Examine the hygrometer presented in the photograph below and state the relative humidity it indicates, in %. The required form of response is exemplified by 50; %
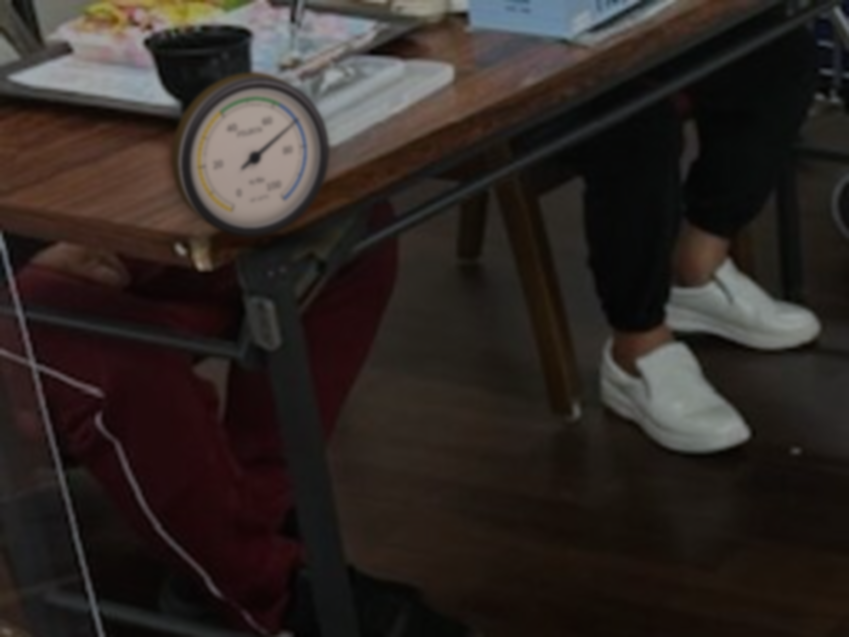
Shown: 70; %
